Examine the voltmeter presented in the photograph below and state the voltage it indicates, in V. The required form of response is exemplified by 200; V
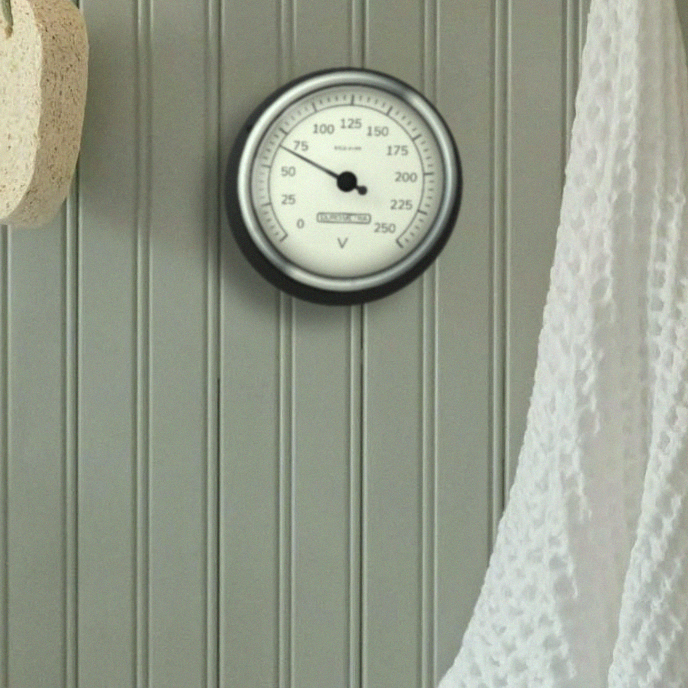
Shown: 65; V
